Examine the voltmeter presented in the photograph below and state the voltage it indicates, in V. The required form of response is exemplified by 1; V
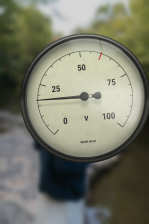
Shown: 17.5; V
